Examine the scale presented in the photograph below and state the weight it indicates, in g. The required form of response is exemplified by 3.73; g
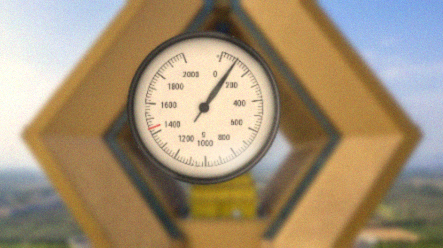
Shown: 100; g
